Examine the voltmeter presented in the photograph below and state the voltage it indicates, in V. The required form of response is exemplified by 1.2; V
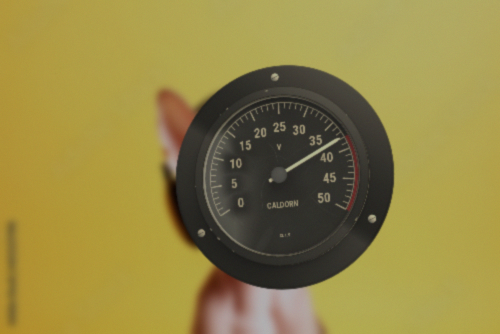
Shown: 38; V
